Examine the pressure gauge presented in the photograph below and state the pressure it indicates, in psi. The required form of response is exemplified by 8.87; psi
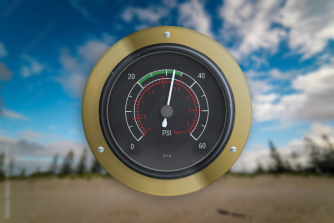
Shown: 32.5; psi
